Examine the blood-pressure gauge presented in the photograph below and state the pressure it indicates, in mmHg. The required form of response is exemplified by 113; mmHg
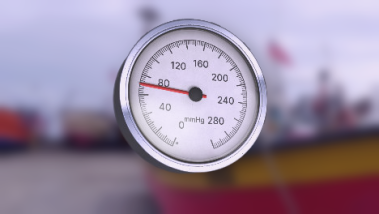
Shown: 70; mmHg
